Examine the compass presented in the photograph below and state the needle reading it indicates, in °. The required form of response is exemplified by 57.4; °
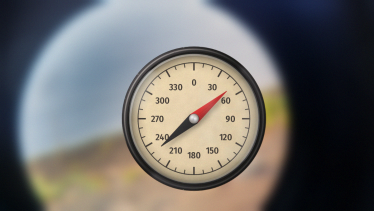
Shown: 50; °
